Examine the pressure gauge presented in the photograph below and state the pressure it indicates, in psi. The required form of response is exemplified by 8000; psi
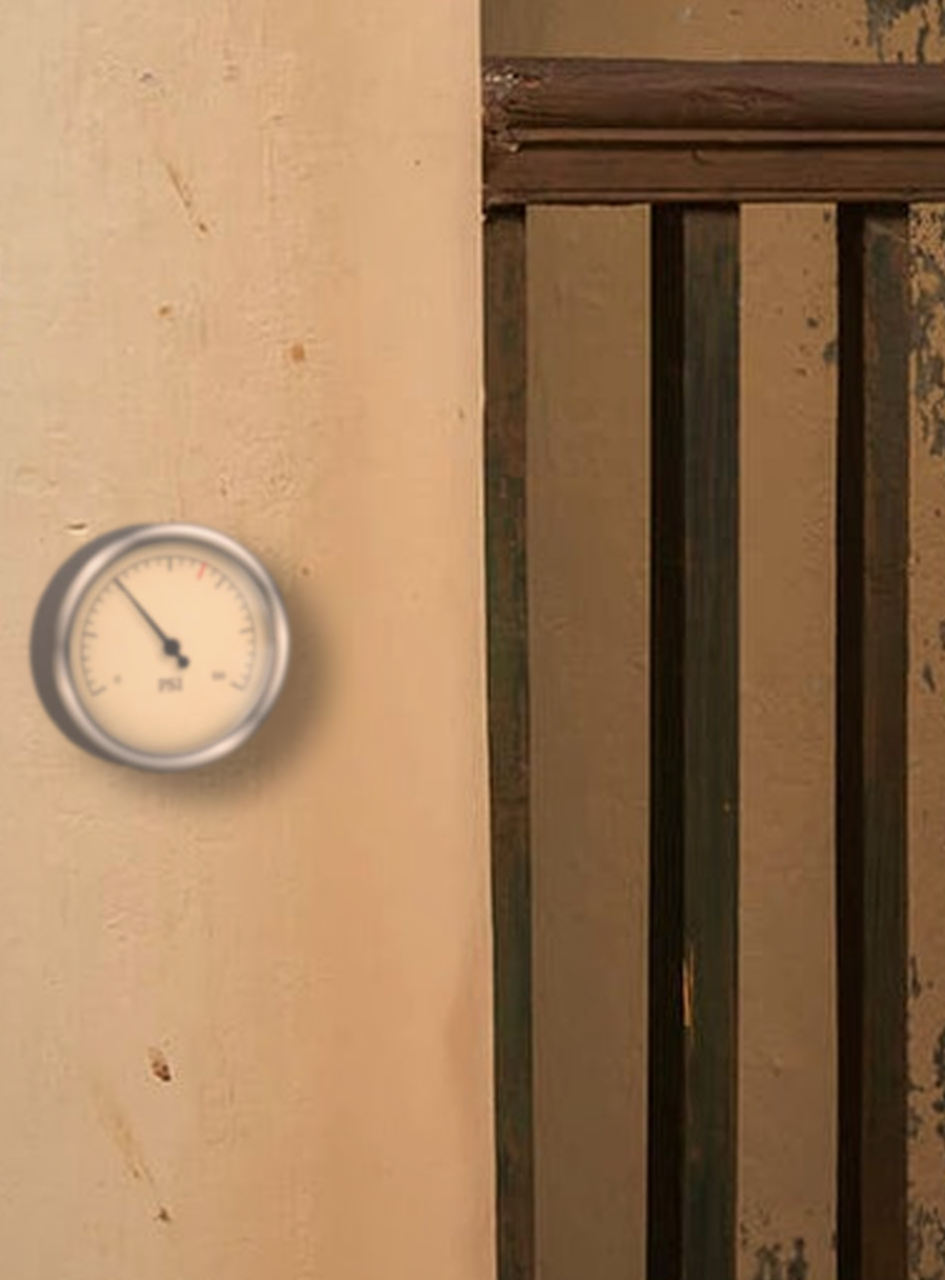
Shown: 20; psi
